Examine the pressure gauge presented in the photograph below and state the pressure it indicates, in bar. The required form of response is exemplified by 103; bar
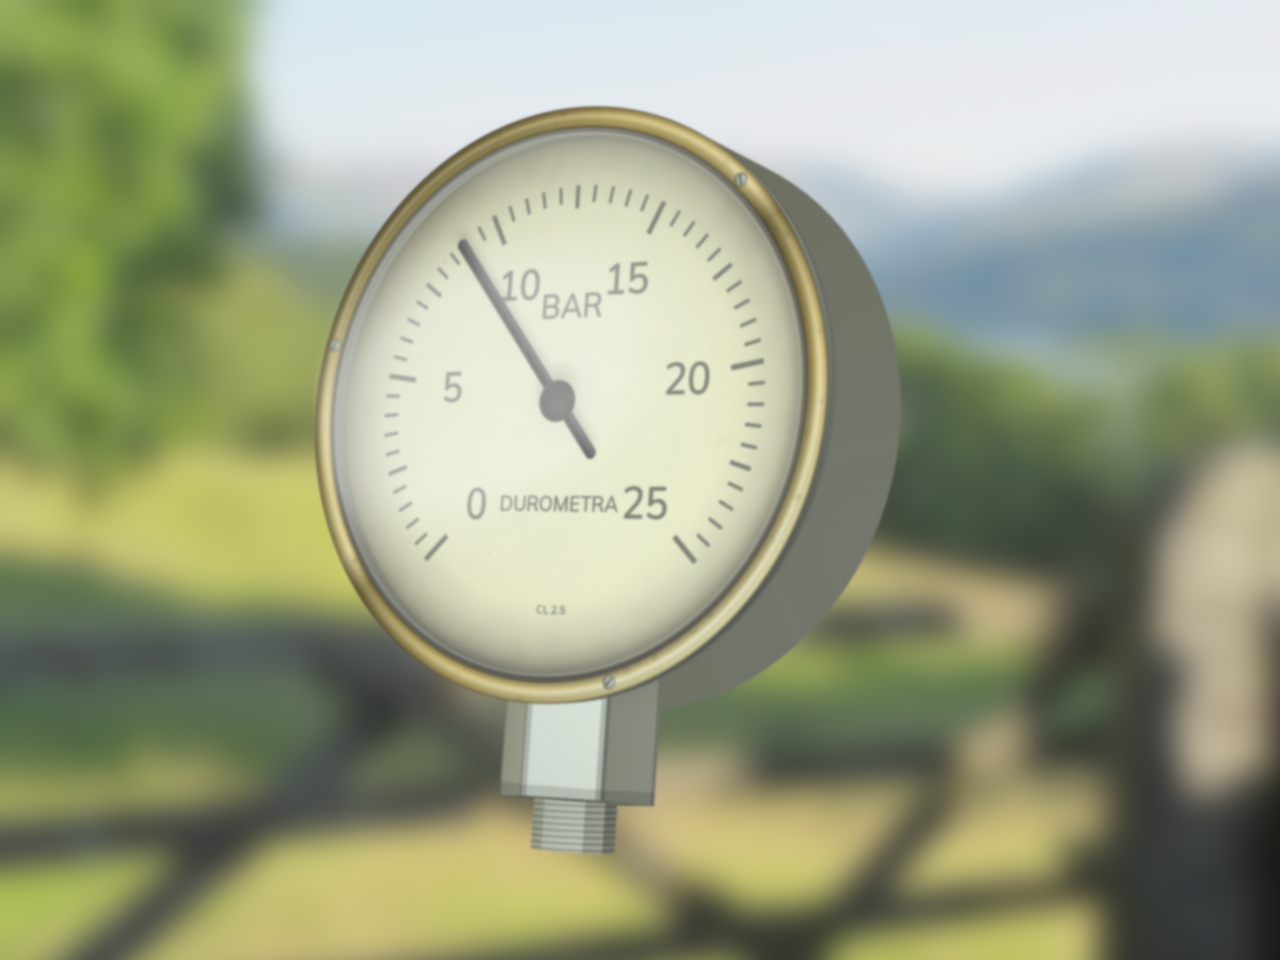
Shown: 9; bar
